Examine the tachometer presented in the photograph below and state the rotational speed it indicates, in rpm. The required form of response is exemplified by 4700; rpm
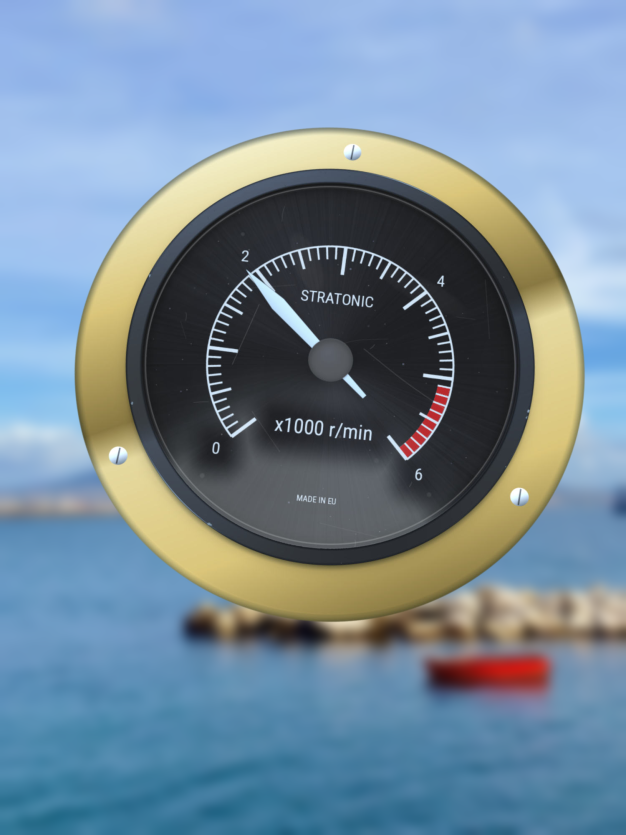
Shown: 1900; rpm
